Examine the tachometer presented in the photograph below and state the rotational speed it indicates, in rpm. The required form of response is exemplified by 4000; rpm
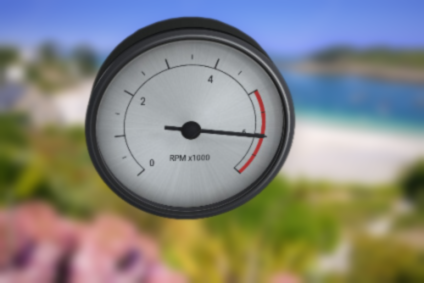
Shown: 6000; rpm
